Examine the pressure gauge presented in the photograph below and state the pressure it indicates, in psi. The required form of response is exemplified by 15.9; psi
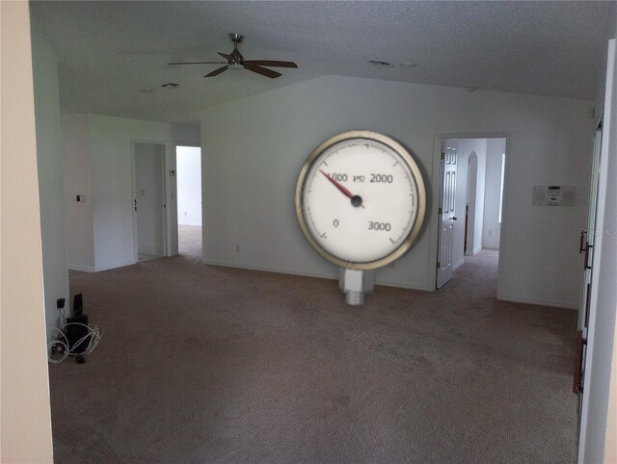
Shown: 900; psi
